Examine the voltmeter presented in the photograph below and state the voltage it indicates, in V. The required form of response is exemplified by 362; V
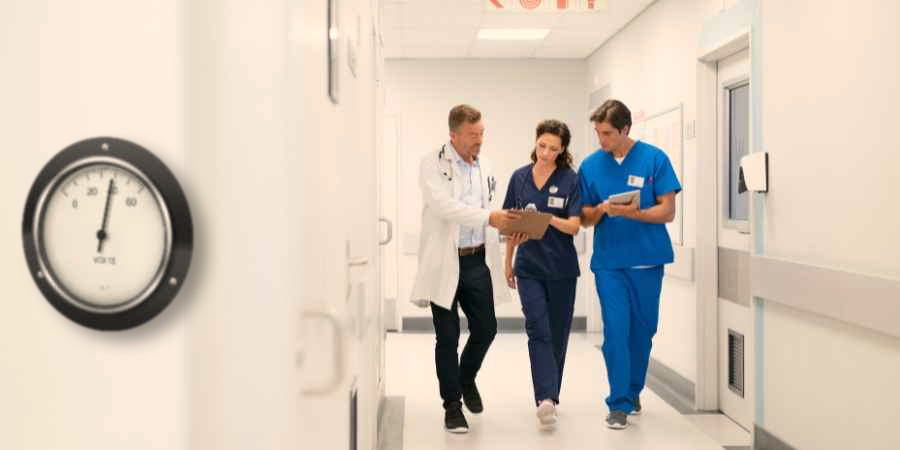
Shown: 40; V
